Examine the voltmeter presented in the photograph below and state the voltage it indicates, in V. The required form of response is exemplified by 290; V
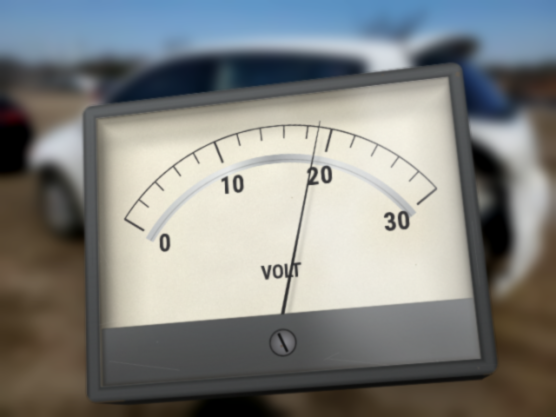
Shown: 19; V
